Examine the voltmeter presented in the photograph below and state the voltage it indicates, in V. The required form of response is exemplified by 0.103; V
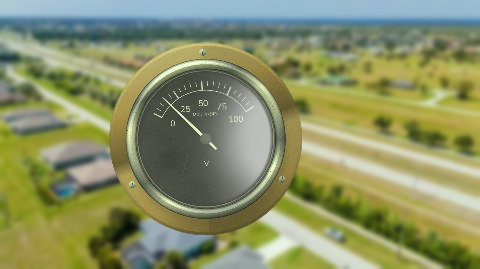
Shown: 15; V
